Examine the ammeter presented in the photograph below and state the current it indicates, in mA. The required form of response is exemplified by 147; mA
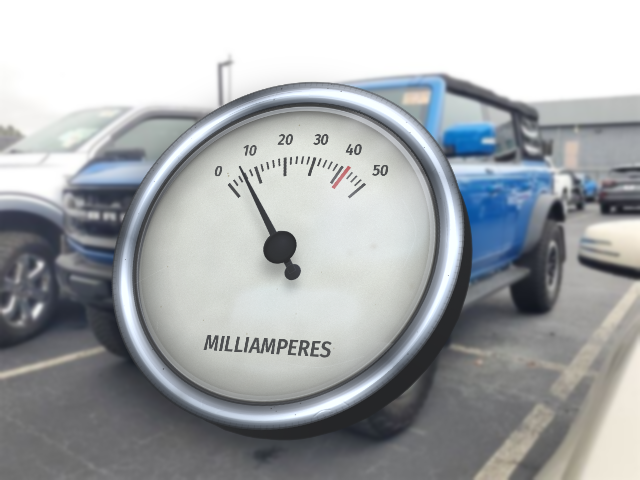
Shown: 6; mA
